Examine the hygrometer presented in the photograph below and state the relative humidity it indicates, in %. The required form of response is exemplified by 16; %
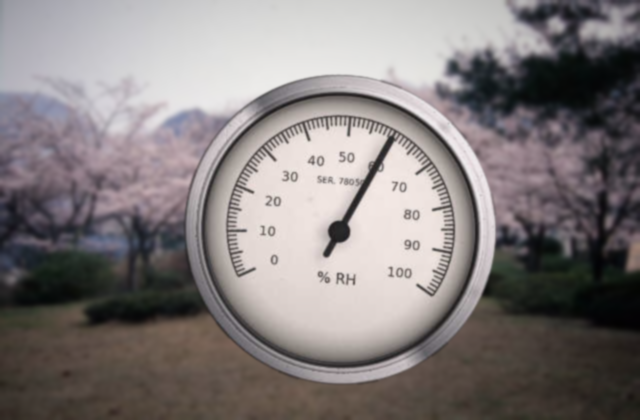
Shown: 60; %
